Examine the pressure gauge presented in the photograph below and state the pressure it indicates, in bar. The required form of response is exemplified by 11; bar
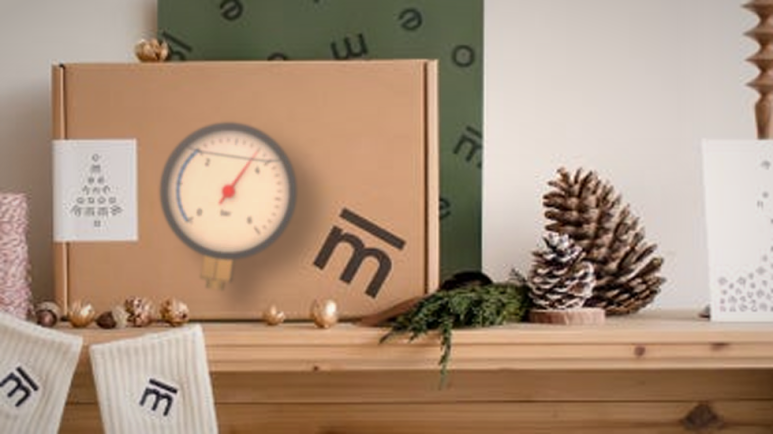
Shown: 3.6; bar
